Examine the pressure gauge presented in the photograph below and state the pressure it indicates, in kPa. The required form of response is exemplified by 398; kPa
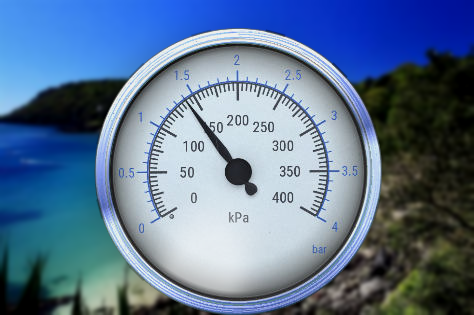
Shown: 140; kPa
